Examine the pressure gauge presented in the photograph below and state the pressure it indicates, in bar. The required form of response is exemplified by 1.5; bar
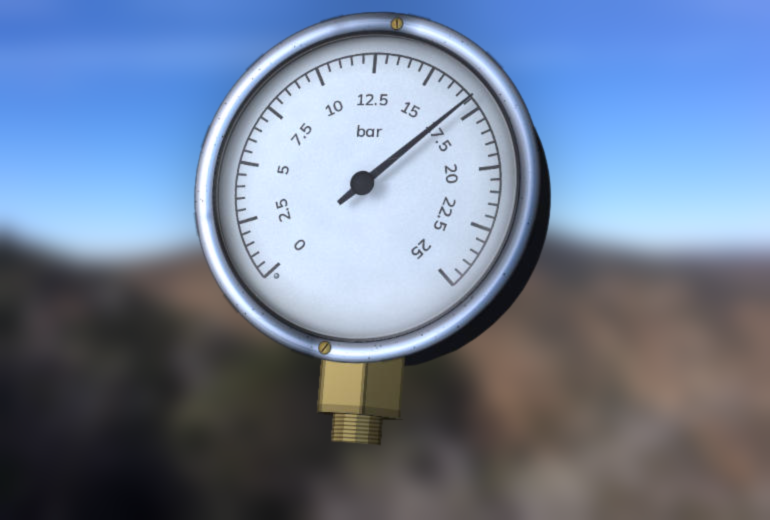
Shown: 17; bar
